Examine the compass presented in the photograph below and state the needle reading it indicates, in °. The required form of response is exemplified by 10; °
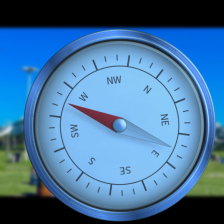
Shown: 255; °
